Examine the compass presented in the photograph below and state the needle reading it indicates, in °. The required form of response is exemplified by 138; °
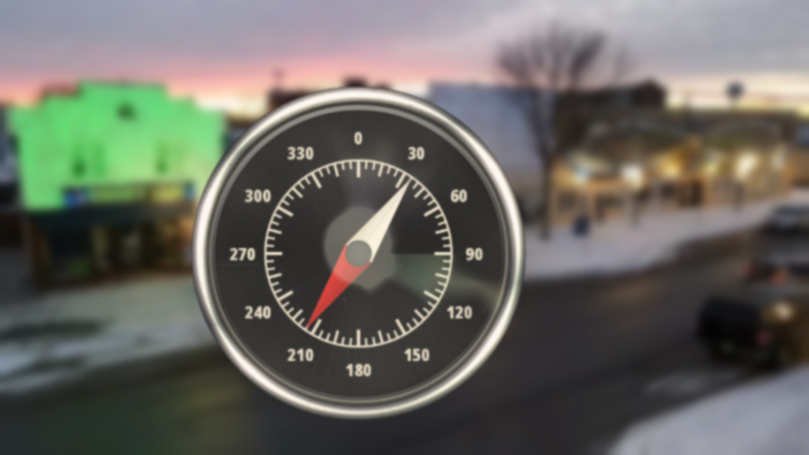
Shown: 215; °
